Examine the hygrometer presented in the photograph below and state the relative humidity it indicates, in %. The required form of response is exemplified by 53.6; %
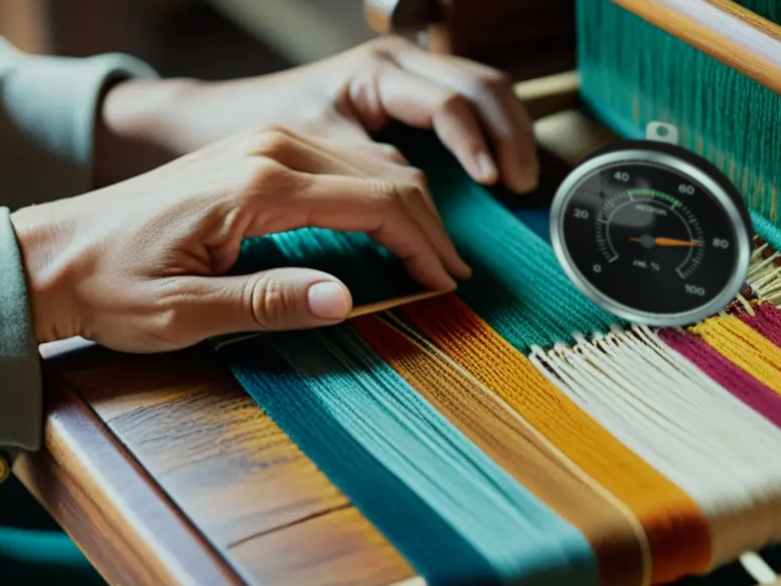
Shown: 80; %
